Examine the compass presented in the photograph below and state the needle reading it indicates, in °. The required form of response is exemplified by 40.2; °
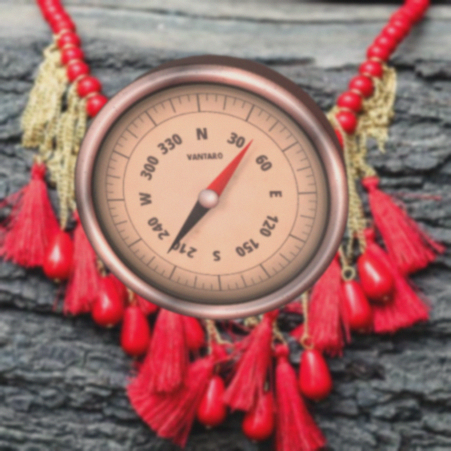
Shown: 40; °
